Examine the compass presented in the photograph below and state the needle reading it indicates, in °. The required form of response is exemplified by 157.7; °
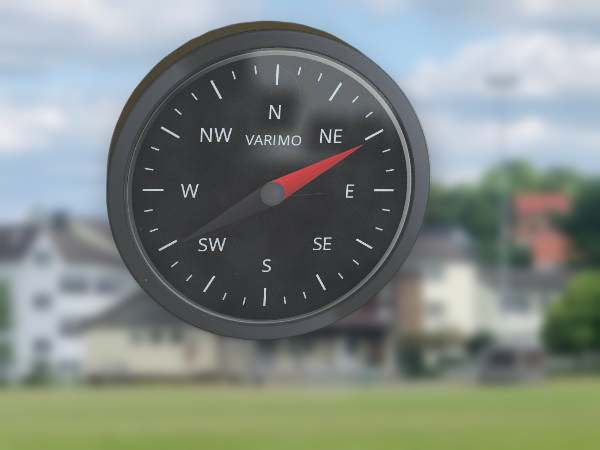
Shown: 60; °
